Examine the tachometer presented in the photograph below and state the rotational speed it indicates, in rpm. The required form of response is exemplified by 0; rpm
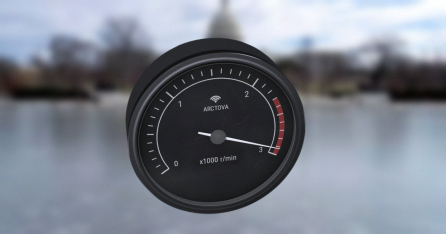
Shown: 2900; rpm
